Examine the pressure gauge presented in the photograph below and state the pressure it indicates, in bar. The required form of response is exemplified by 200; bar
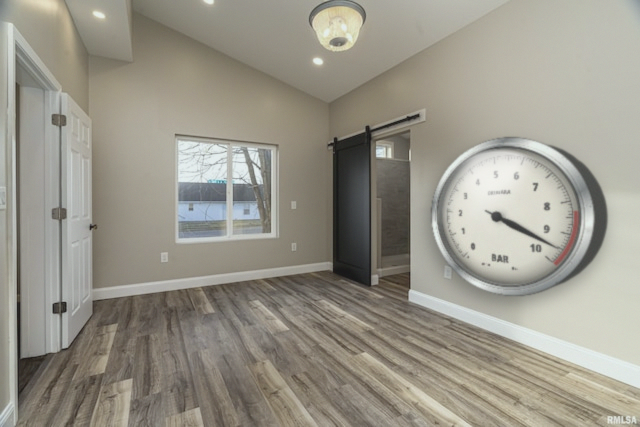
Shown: 9.5; bar
